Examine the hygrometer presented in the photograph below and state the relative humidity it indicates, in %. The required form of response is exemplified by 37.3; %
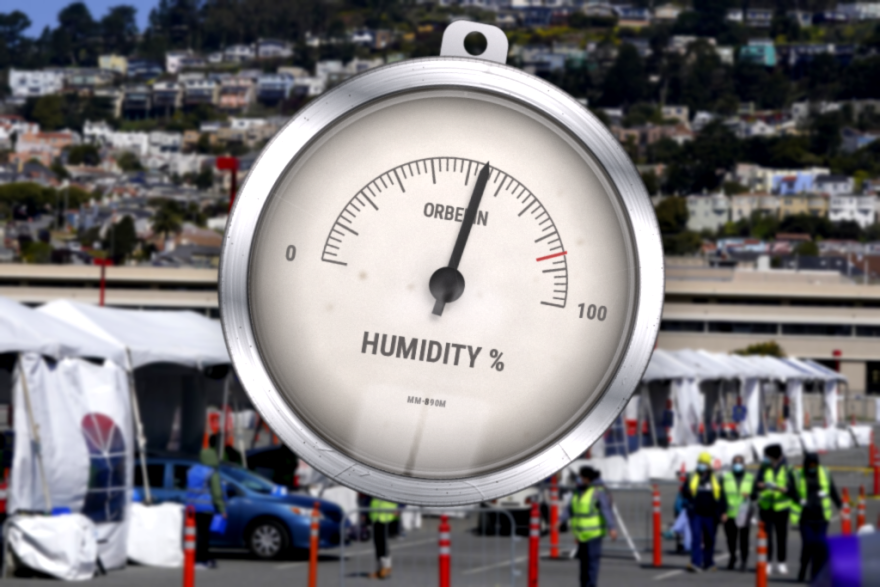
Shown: 54; %
